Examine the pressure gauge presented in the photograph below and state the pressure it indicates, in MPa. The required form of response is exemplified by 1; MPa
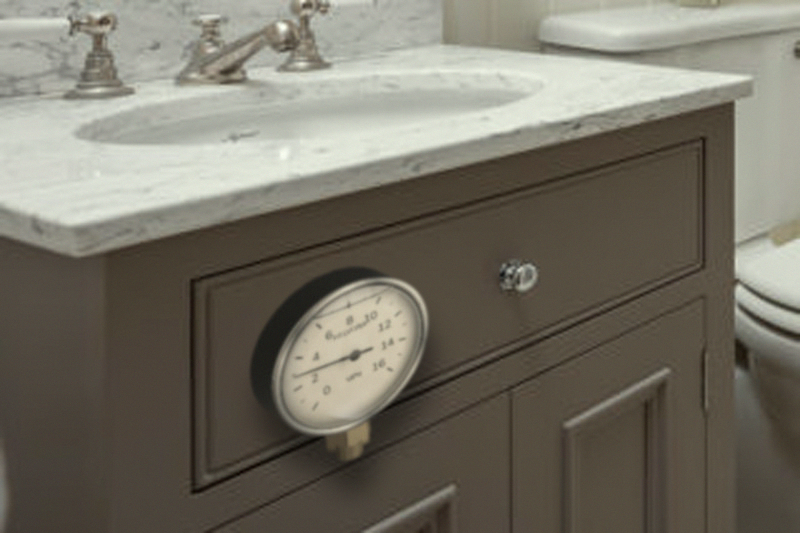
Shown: 3; MPa
